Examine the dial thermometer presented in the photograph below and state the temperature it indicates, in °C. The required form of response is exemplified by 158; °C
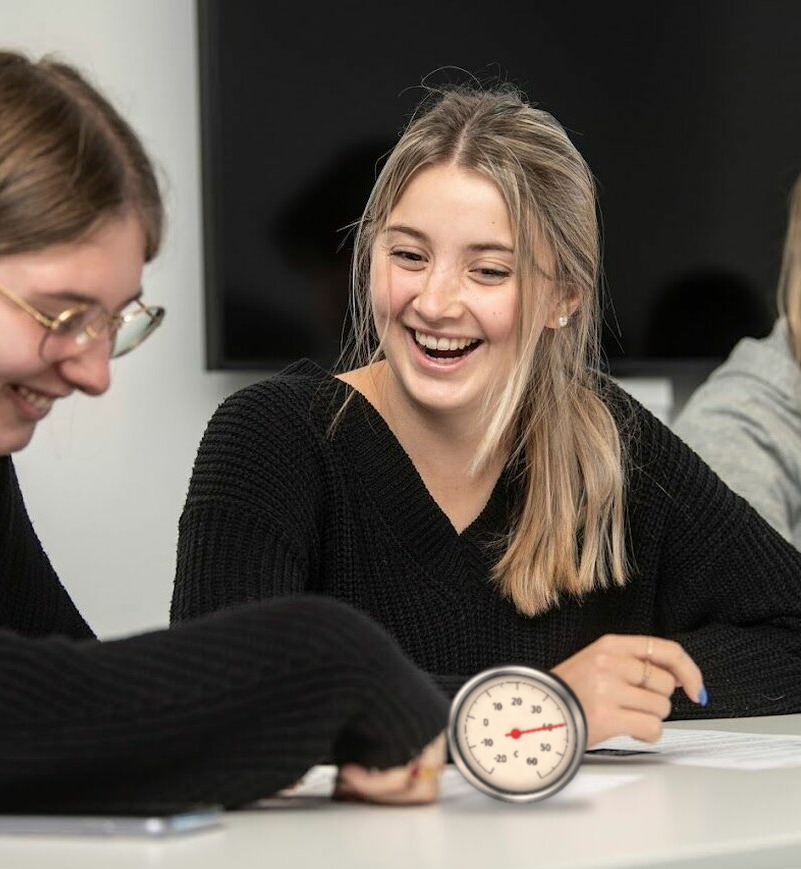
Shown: 40; °C
